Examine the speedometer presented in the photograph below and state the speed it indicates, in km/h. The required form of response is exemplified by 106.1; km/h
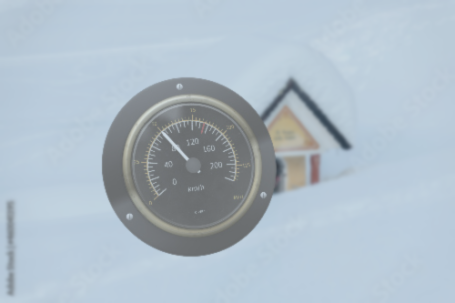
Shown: 80; km/h
